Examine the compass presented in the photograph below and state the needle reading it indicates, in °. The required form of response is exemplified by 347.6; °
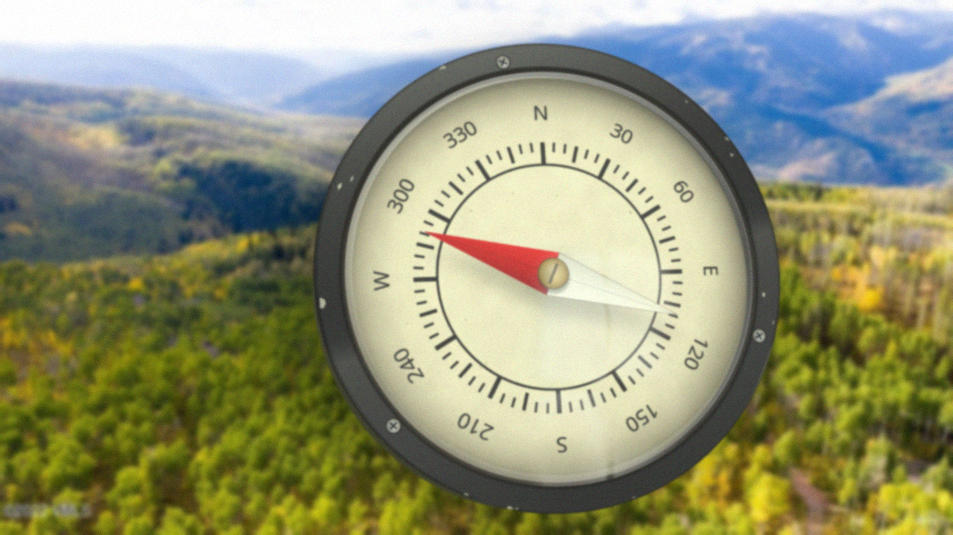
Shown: 290; °
